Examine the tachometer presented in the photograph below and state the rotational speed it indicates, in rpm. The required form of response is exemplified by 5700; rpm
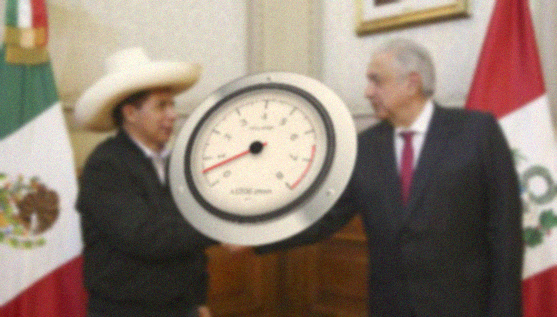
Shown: 500; rpm
